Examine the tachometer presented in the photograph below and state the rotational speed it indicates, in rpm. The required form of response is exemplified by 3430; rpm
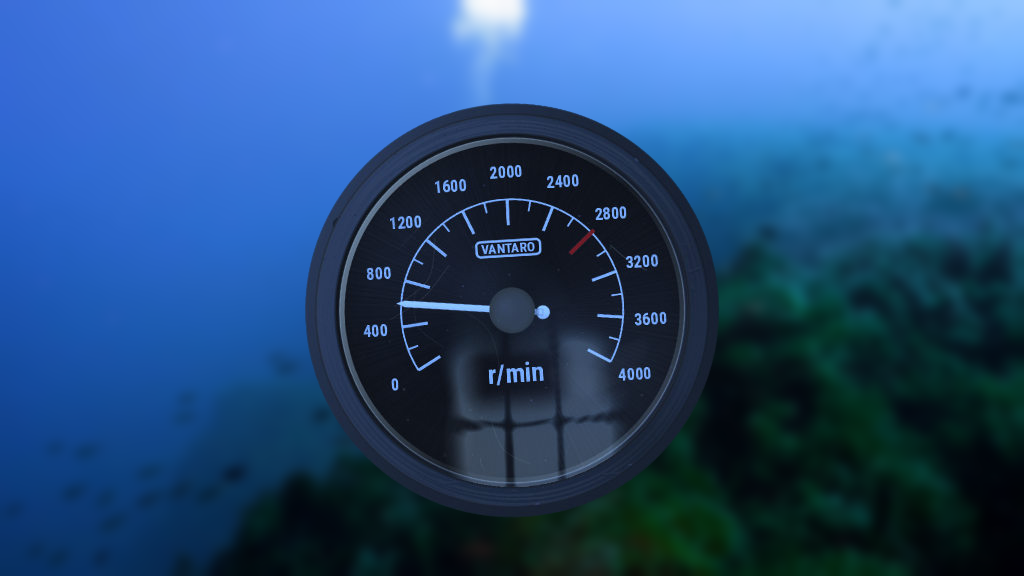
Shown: 600; rpm
